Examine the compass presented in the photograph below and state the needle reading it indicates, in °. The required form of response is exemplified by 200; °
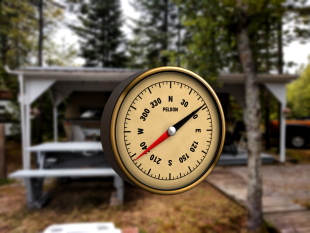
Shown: 235; °
